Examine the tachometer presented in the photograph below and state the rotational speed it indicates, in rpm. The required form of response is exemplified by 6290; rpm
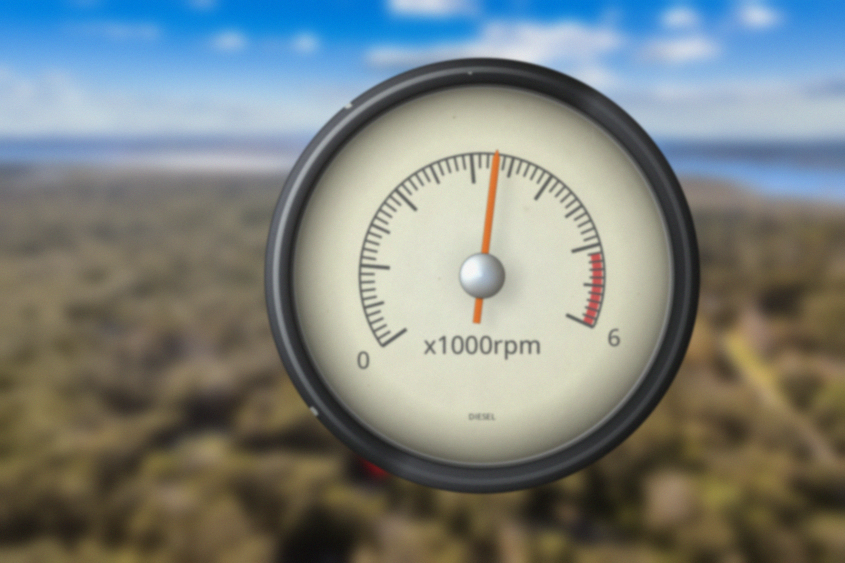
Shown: 3300; rpm
